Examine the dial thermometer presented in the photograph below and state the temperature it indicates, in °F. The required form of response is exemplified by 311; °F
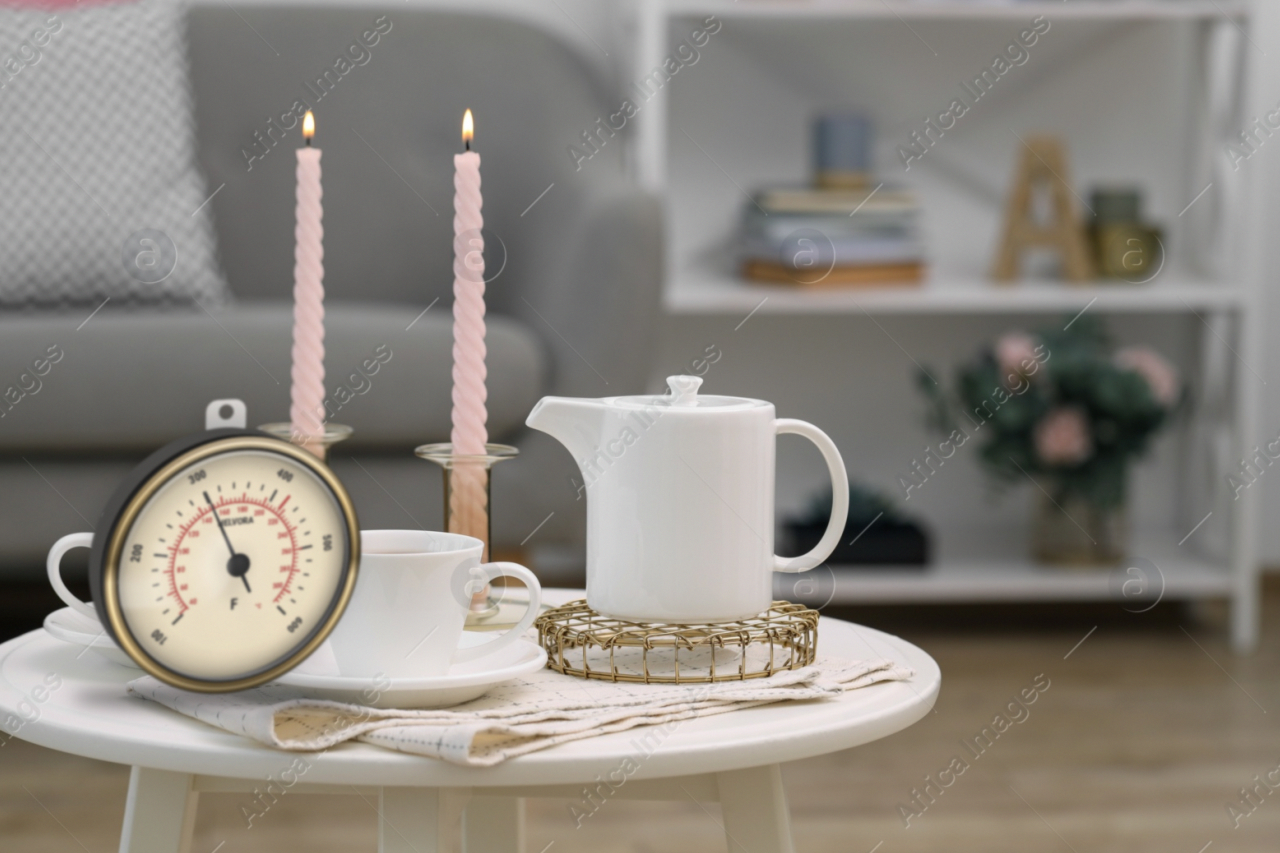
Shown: 300; °F
